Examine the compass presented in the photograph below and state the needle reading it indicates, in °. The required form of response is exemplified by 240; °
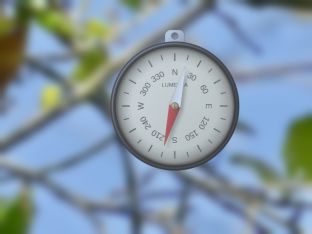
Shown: 195; °
